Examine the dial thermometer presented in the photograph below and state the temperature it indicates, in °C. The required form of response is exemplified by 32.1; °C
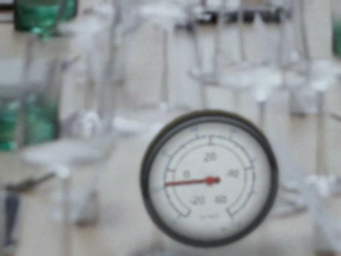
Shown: -5; °C
